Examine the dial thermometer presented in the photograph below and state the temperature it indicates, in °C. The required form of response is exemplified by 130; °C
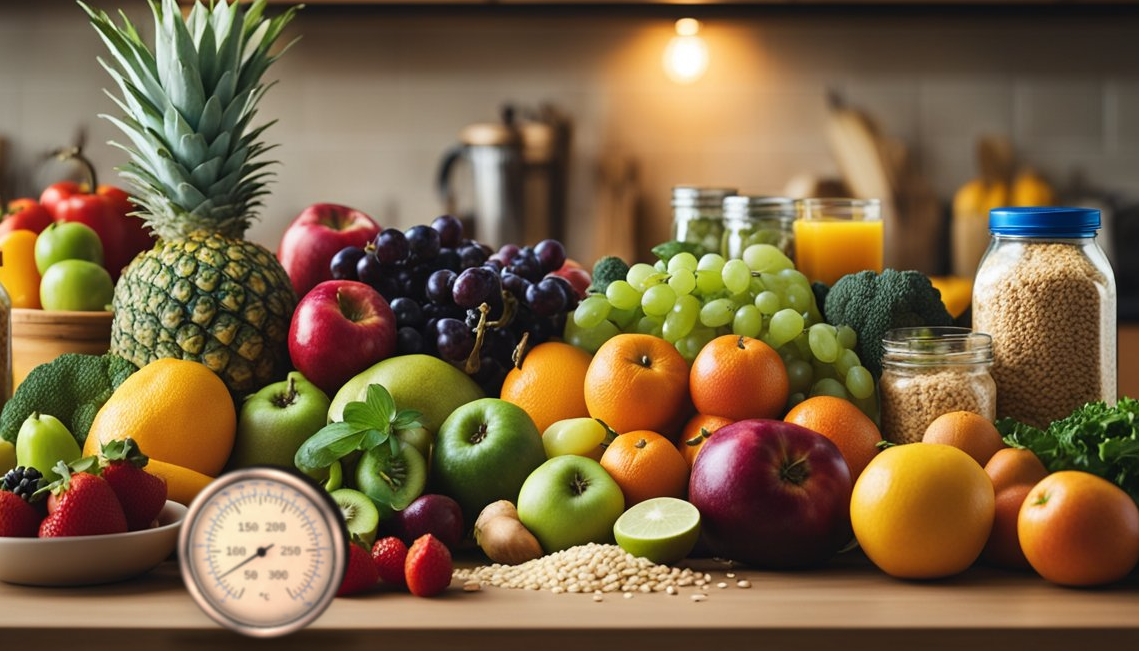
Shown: 75; °C
